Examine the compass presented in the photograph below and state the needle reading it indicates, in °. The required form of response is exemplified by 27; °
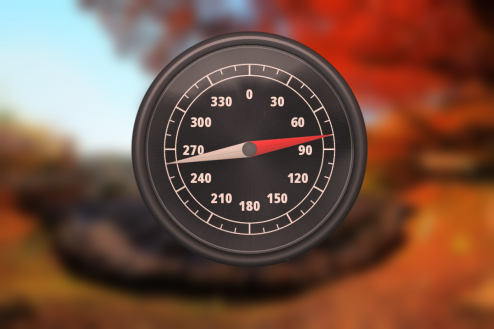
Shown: 80; °
